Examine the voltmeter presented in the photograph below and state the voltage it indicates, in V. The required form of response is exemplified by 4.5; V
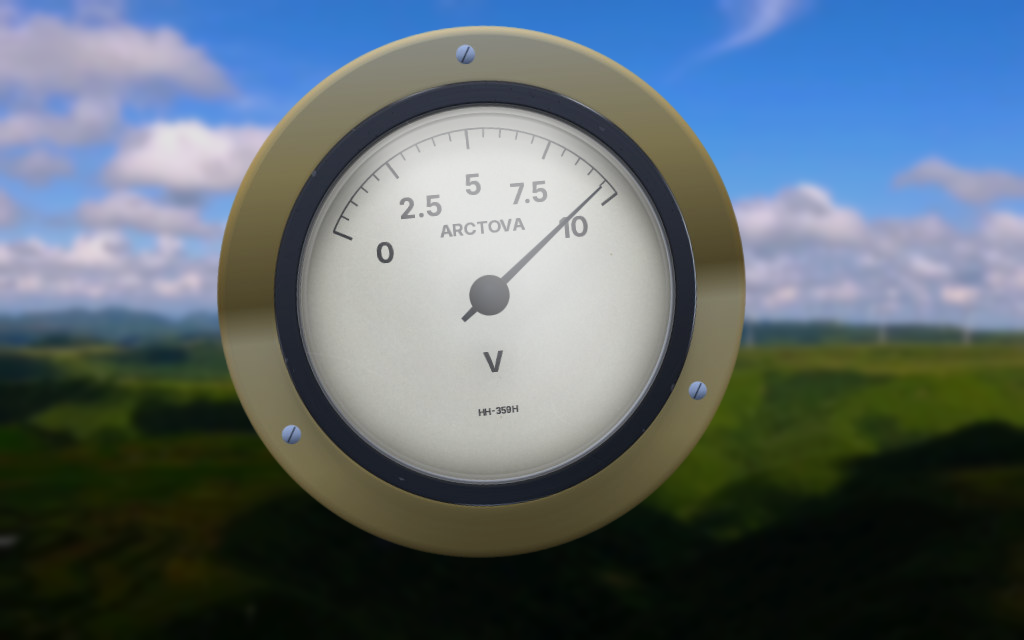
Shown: 9.5; V
